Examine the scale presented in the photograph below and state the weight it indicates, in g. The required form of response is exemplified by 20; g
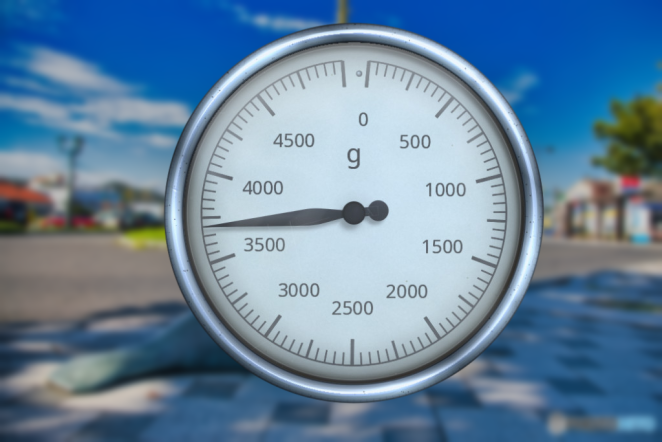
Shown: 3700; g
